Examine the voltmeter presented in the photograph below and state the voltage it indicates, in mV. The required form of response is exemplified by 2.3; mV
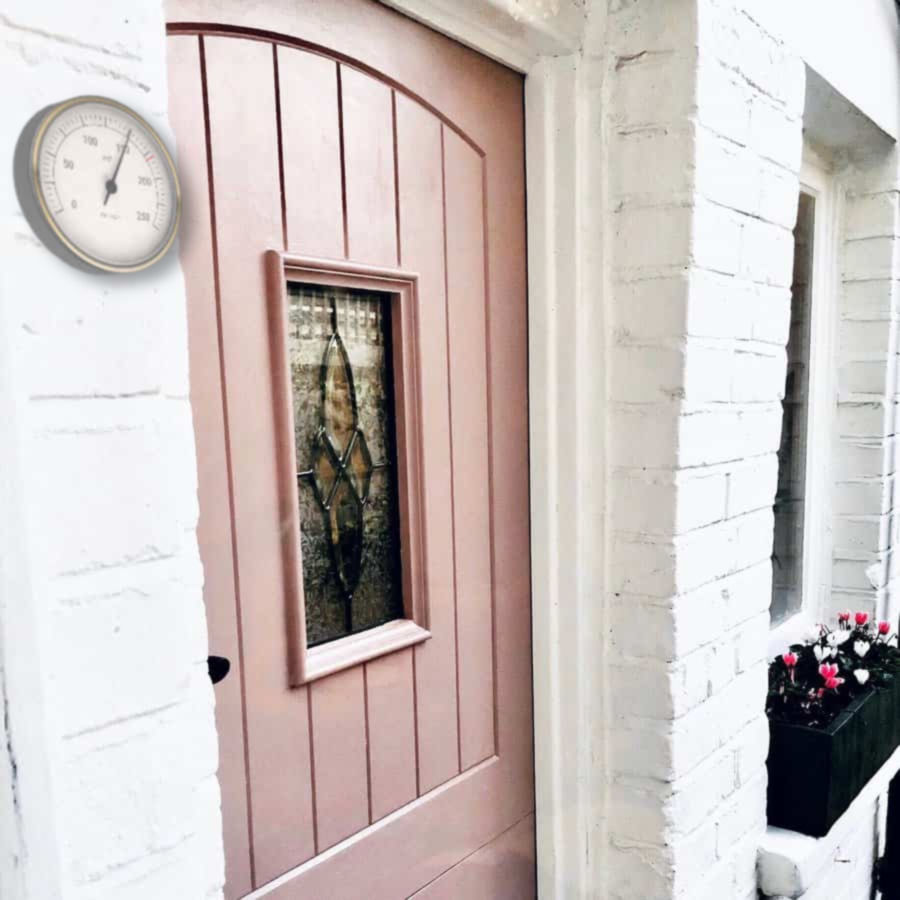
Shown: 150; mV
